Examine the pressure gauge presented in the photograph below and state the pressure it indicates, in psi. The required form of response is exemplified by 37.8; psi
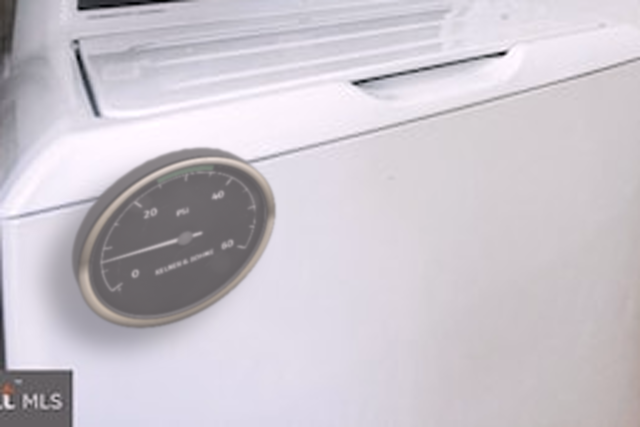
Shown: 7.5; psi
